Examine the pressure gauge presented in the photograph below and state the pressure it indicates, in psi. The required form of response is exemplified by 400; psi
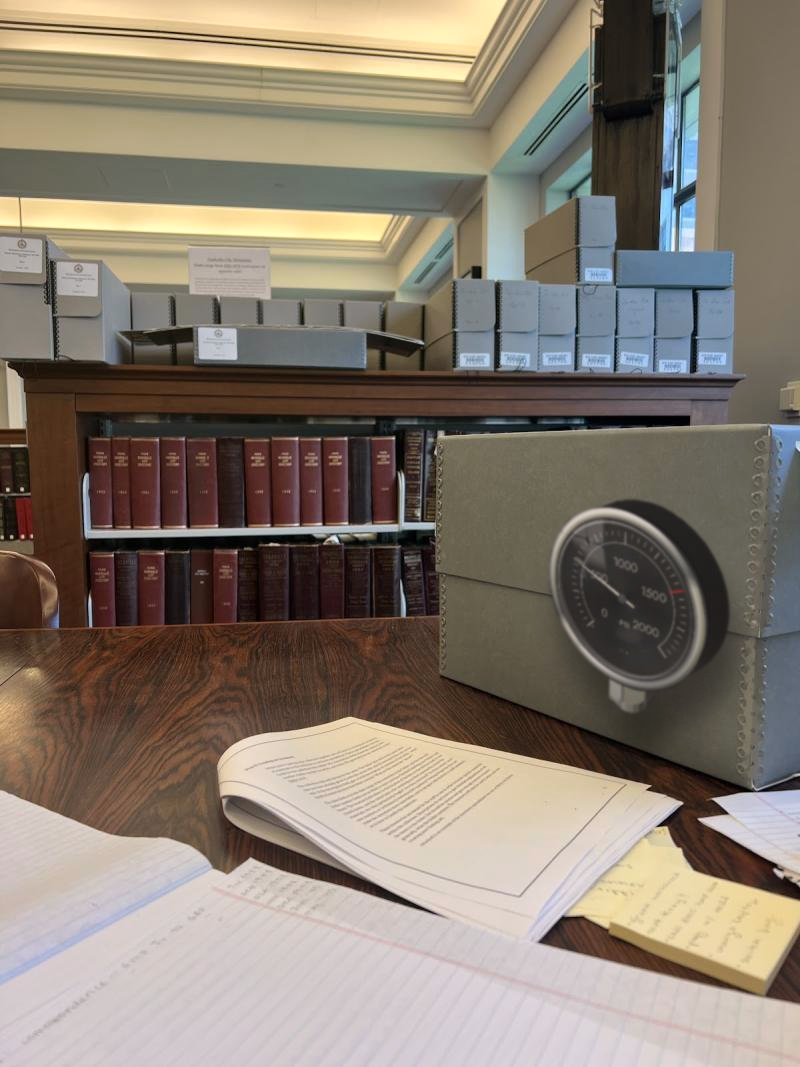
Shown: 500; psi
